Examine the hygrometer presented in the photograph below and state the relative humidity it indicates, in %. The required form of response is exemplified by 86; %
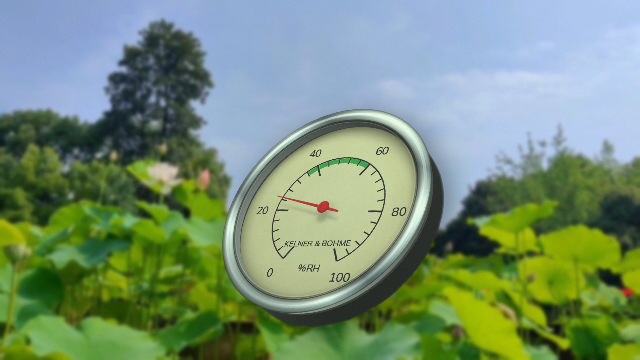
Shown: 24; %
